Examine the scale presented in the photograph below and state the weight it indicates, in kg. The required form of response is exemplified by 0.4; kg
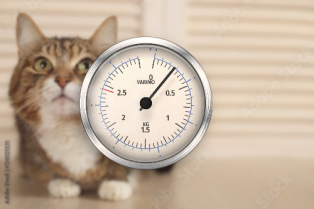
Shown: 0.25; kg
